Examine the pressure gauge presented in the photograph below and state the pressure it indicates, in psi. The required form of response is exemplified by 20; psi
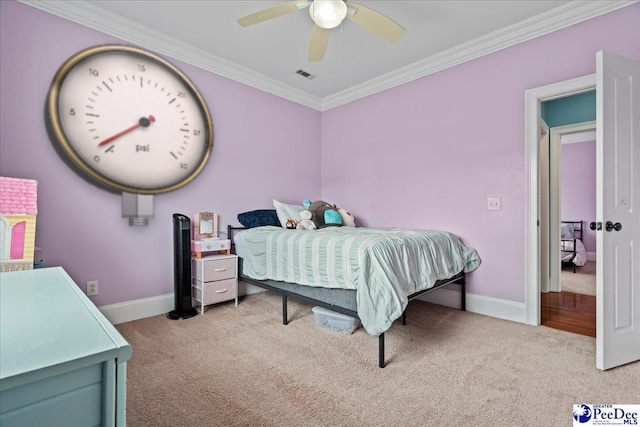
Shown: 1; psi
